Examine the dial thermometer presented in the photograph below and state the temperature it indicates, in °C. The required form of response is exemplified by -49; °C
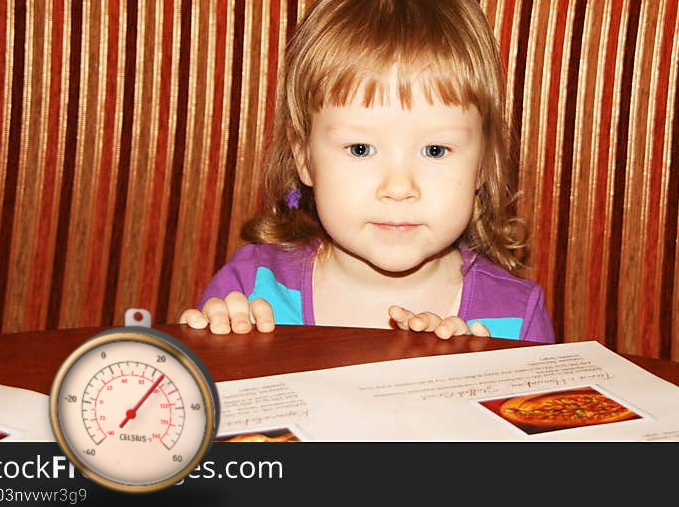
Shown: 24; °C
